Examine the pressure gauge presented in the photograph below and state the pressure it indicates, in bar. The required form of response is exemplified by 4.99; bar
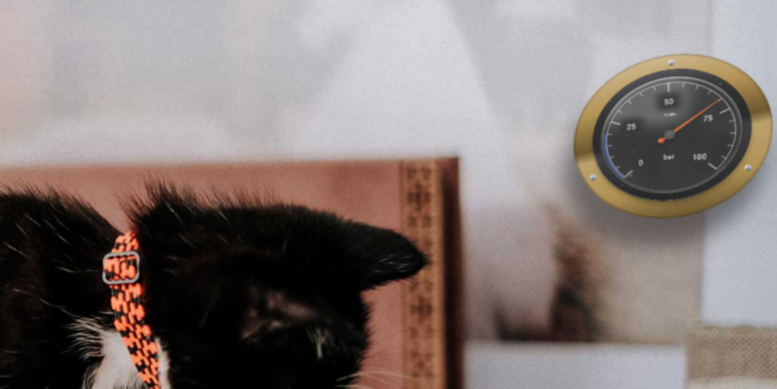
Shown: 70; bar
